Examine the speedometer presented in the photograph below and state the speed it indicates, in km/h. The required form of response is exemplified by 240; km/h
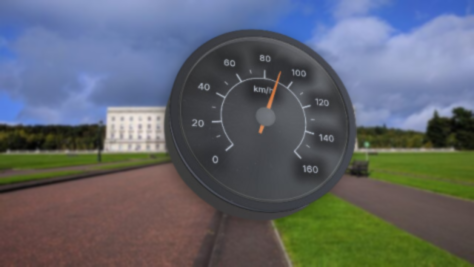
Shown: 90; km/h
